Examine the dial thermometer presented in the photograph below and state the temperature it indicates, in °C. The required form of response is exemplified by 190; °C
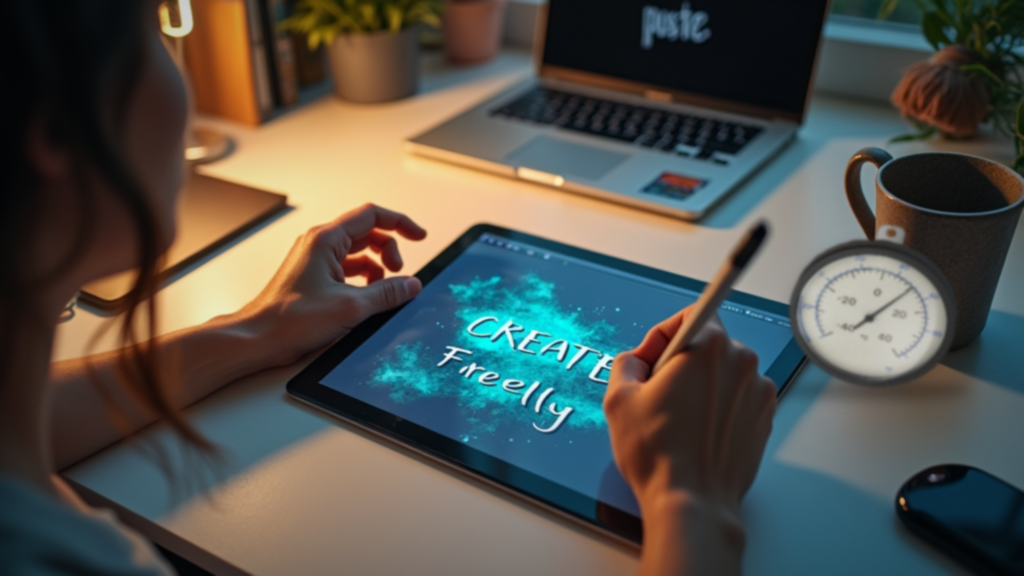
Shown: 10; °C
